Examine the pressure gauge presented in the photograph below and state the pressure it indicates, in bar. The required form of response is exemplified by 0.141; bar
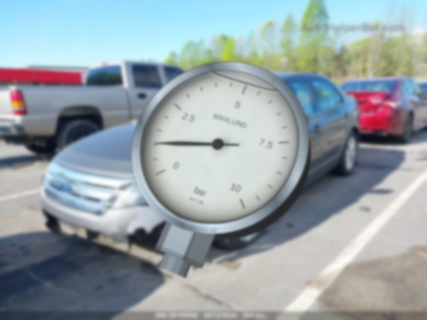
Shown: 1; bar
